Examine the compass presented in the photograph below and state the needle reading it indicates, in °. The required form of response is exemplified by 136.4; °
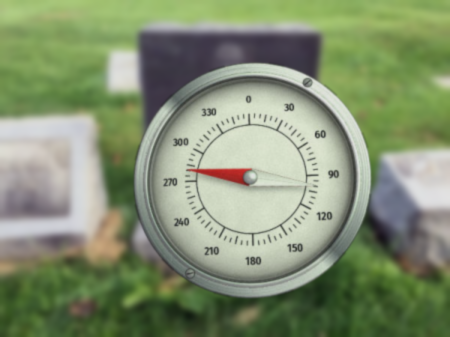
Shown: 280; °
